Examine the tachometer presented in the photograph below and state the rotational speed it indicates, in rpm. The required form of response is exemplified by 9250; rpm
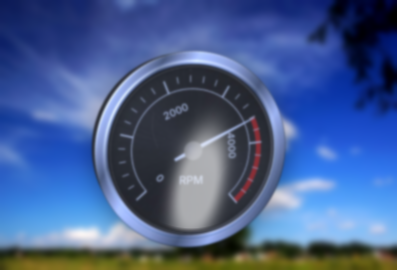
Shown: 3600; rpm
